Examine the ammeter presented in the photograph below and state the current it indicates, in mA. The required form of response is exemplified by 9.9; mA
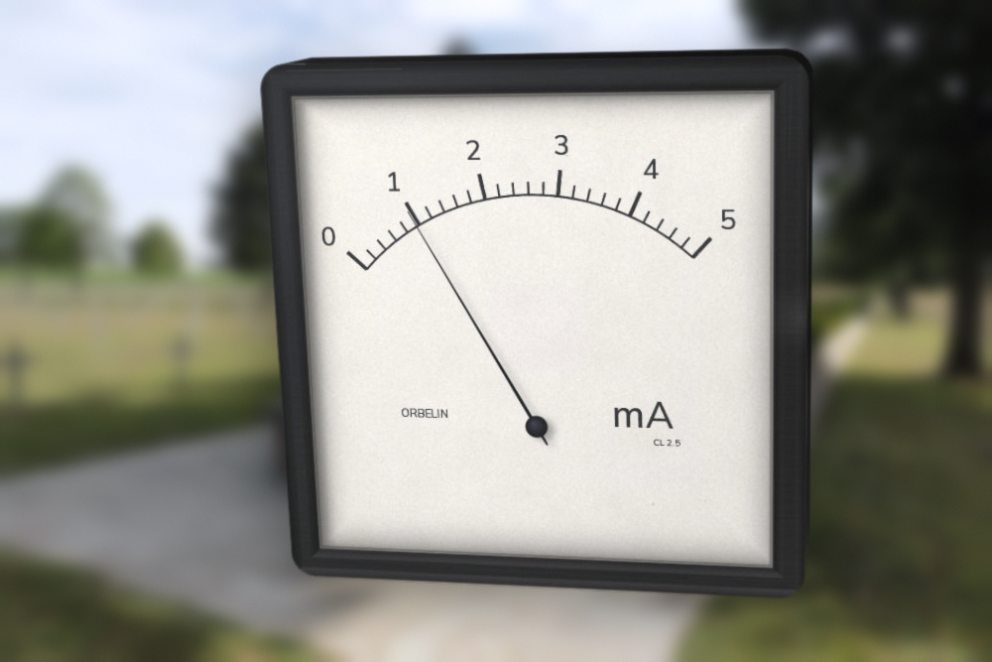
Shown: 1; mA
